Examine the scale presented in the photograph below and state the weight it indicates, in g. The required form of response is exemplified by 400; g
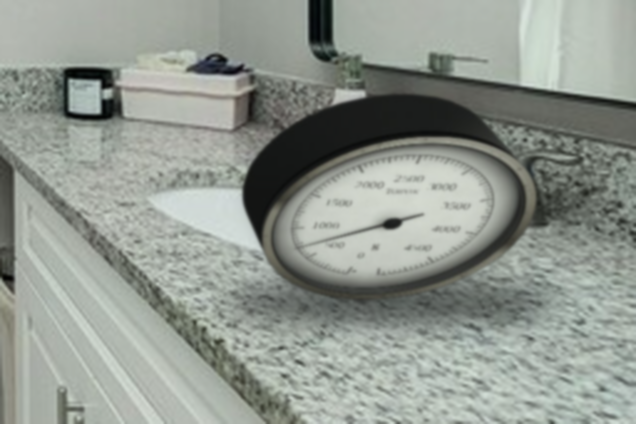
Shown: 750; g
